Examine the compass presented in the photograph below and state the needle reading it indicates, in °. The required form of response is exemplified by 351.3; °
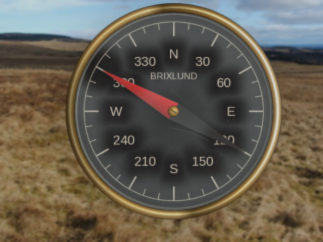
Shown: 300; °
